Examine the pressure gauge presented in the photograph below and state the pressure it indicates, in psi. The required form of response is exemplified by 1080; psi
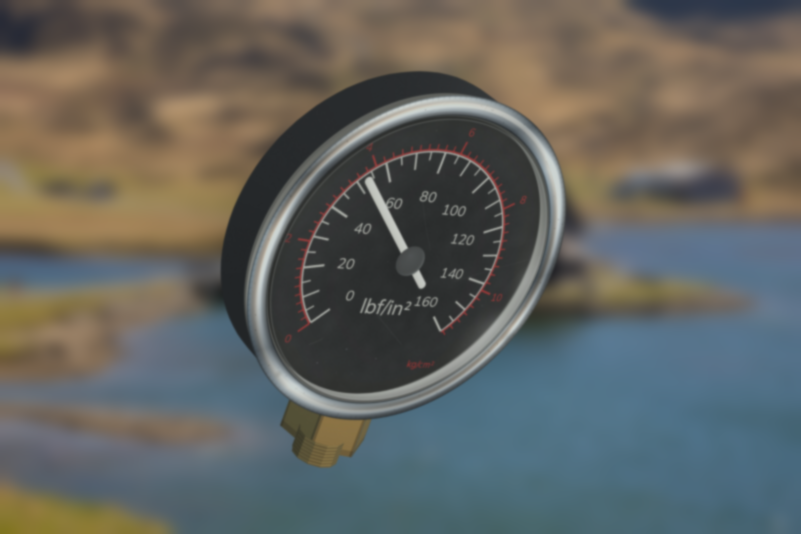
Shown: 52.5; psi
